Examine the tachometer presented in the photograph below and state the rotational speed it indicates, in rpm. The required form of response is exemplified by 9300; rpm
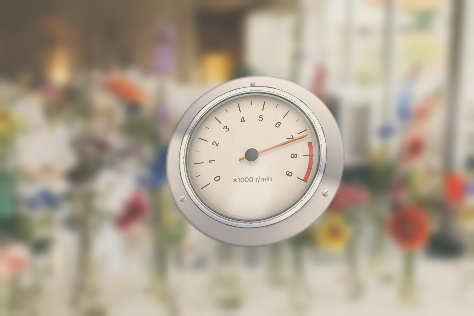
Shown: 7250; rpm
